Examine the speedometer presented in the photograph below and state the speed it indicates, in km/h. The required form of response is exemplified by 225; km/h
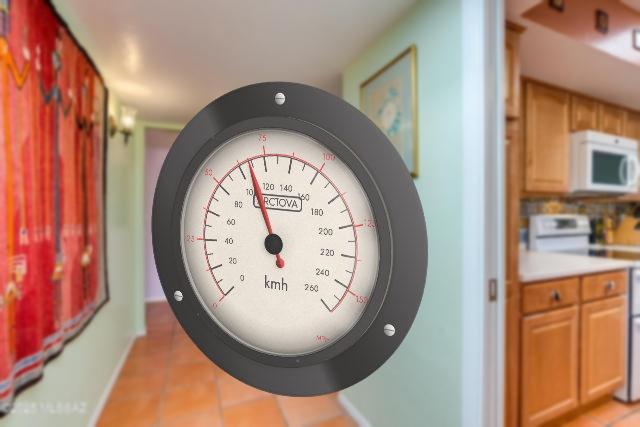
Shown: 110; km/h
